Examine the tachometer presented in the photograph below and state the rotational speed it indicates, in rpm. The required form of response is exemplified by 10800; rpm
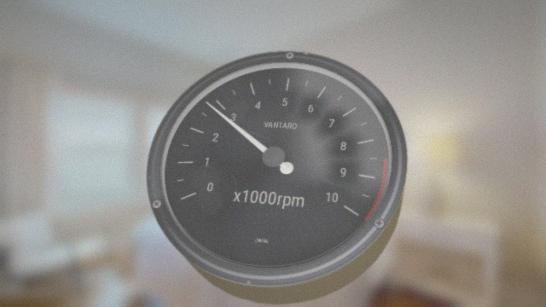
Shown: 2750; rpm
